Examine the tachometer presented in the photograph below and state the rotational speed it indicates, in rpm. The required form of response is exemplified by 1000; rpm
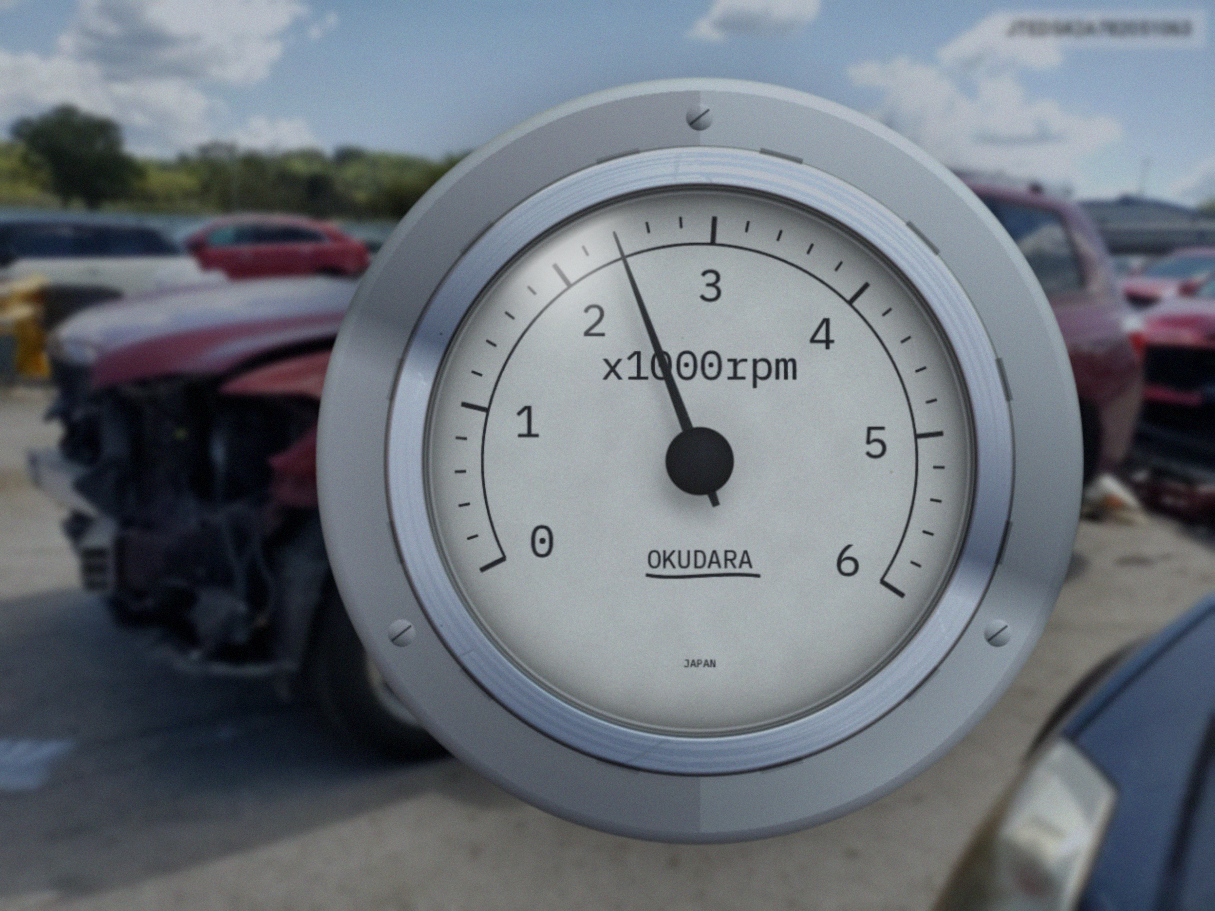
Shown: 2400; rpm
